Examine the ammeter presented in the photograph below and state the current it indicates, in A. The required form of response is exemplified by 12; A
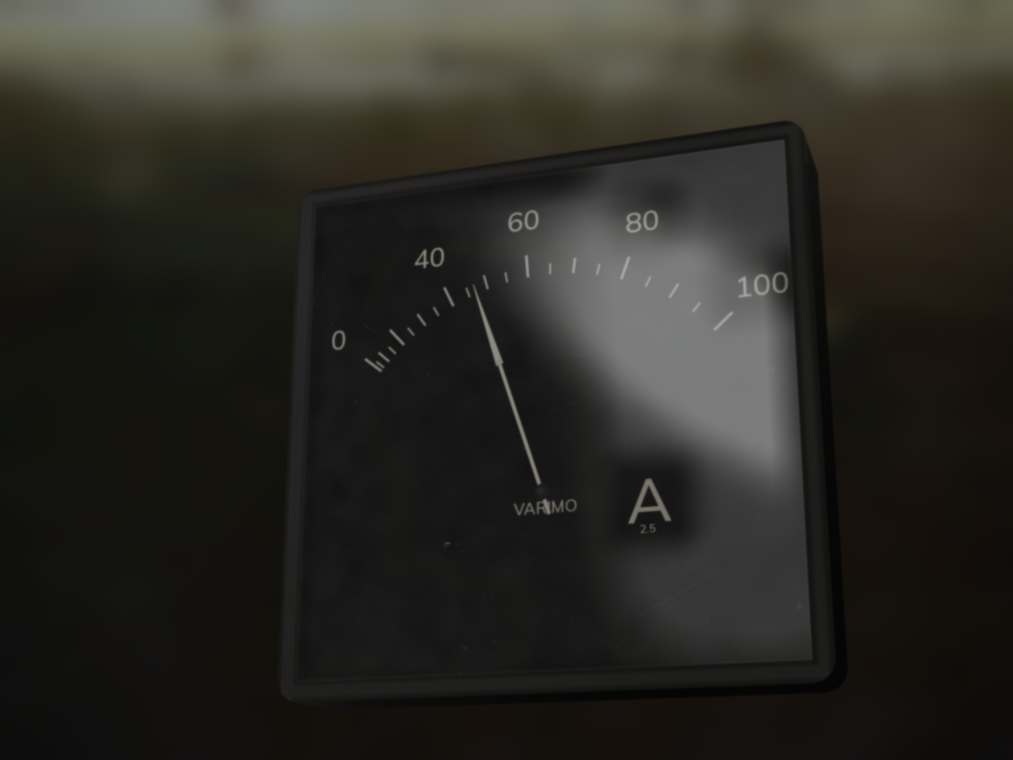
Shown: 47.5; A
